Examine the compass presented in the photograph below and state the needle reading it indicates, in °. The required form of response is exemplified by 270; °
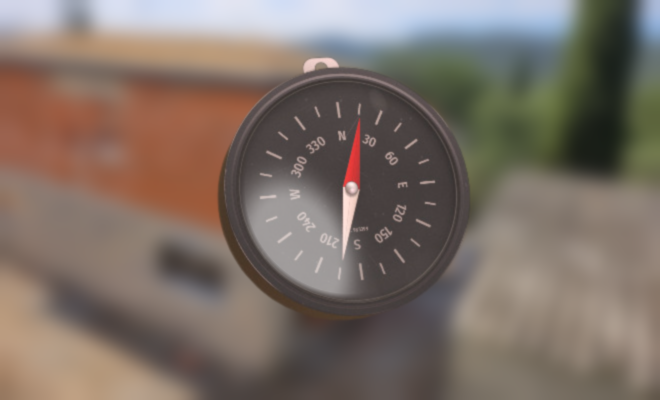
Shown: 15; °
